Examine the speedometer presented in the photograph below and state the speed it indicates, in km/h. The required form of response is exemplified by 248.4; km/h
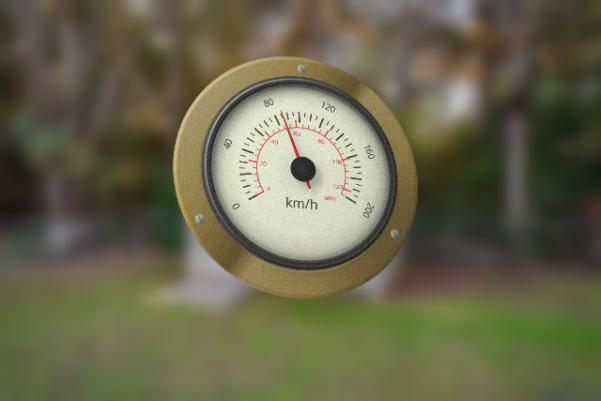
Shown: 85; km/h
